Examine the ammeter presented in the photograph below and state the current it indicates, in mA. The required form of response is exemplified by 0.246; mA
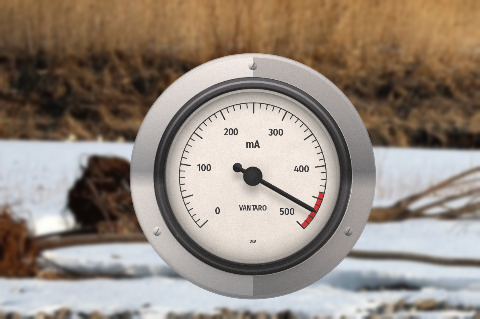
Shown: 470; mA
